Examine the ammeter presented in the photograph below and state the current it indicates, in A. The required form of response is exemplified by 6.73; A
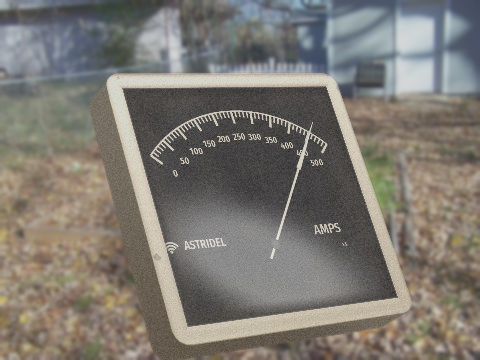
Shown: 450; A
